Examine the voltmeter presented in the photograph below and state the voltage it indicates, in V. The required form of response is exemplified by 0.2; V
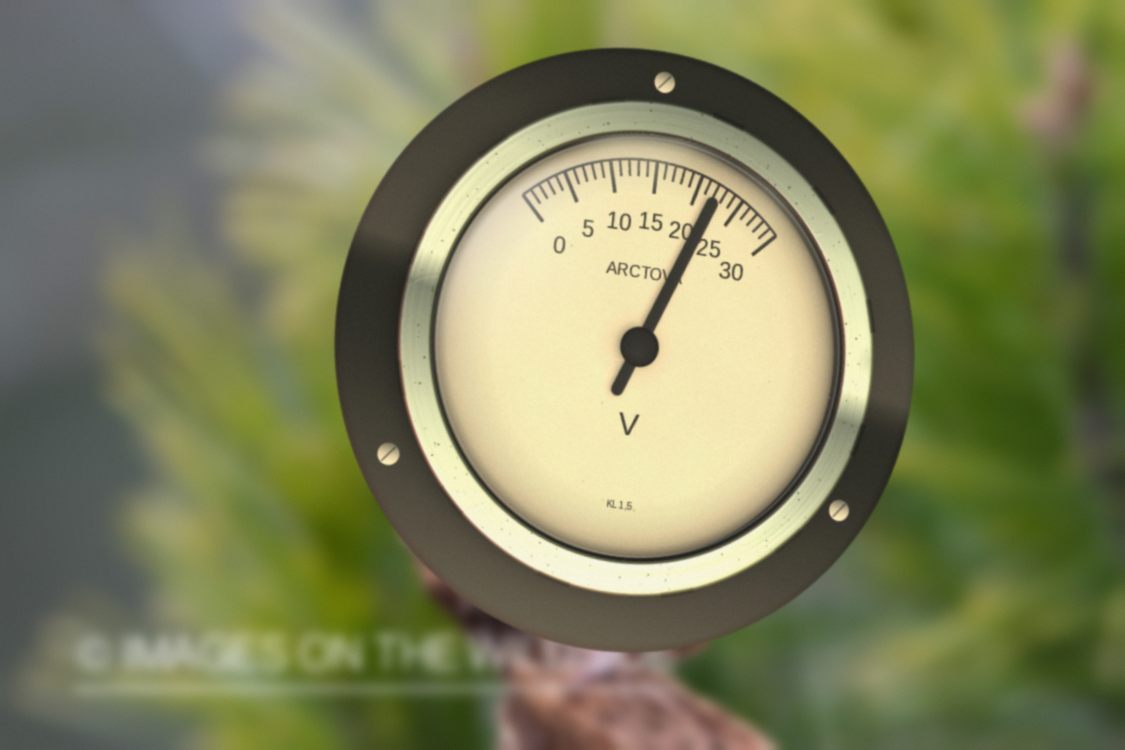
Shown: 22; V
